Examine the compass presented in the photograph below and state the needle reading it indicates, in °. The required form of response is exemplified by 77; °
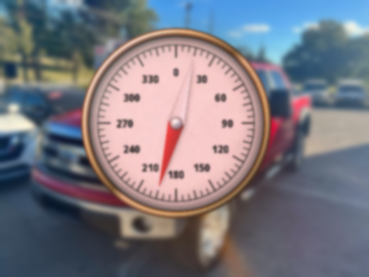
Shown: 195; °
